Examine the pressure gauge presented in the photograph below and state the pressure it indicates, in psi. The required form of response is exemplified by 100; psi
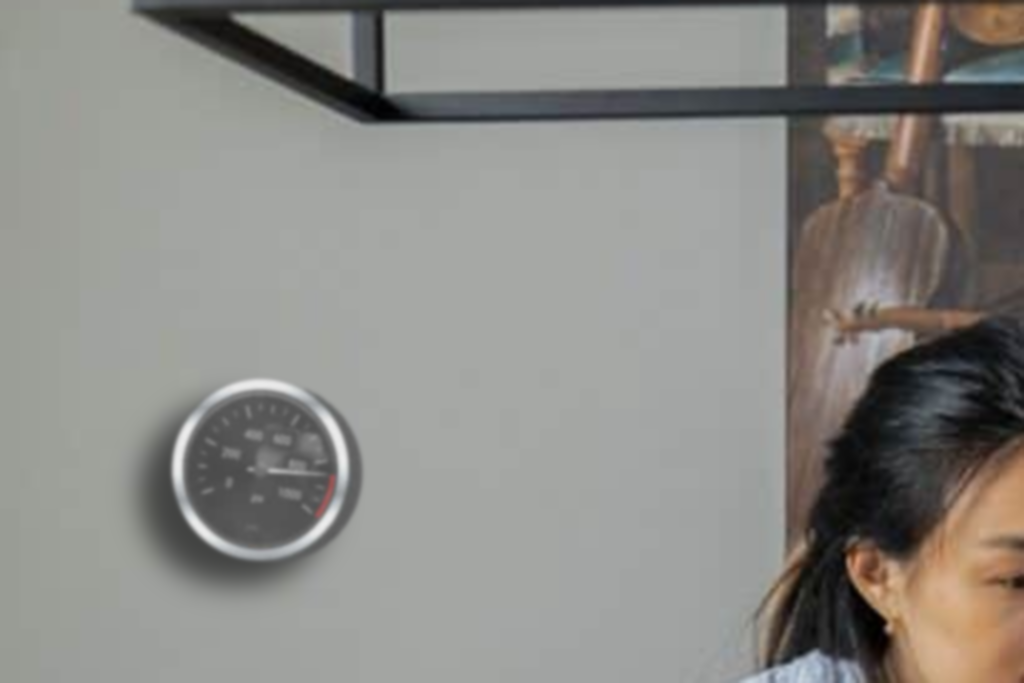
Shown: 850; psi
